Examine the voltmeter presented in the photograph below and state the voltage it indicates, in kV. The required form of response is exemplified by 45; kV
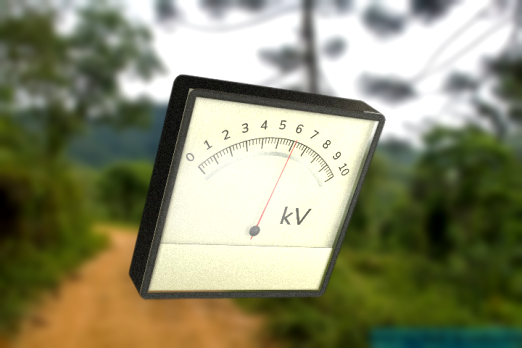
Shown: 6; kV
